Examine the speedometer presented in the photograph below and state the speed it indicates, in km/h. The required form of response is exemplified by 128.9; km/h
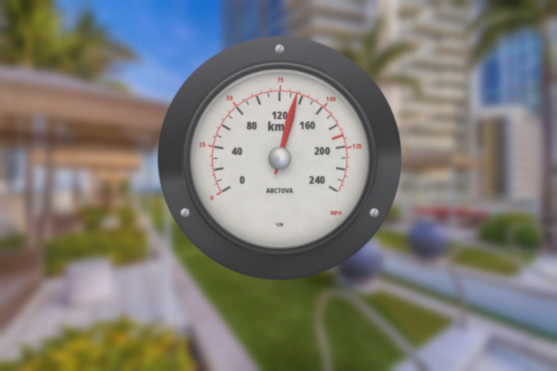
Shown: 135; km/h
